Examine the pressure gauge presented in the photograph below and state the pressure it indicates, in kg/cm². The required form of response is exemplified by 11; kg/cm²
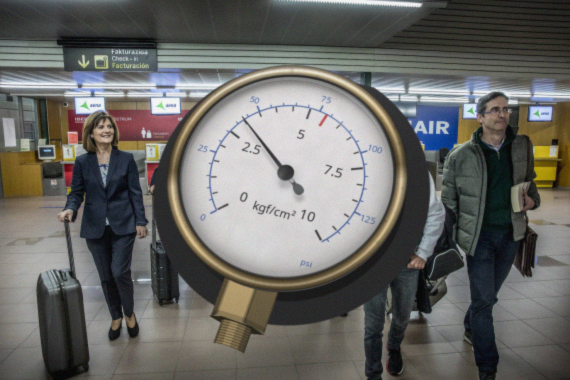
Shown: 3; kg/cm²
